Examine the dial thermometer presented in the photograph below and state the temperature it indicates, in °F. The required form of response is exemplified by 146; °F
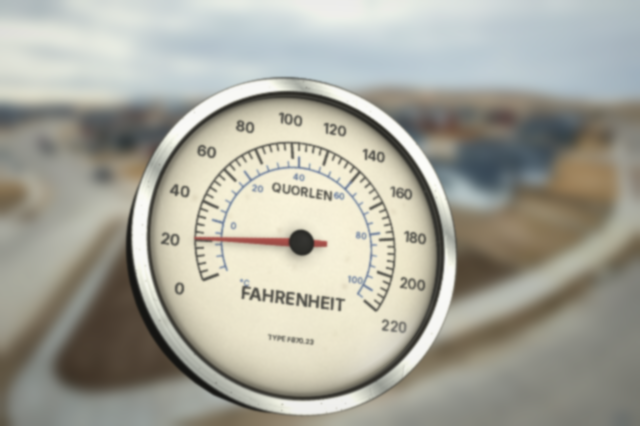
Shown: 20; °F
